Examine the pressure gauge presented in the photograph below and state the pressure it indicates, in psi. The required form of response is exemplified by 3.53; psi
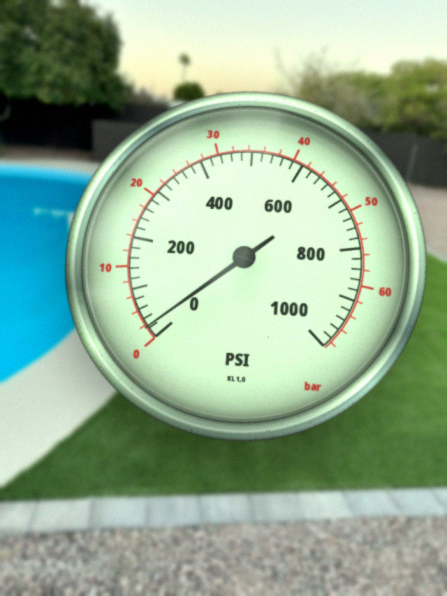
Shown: 20; psi
